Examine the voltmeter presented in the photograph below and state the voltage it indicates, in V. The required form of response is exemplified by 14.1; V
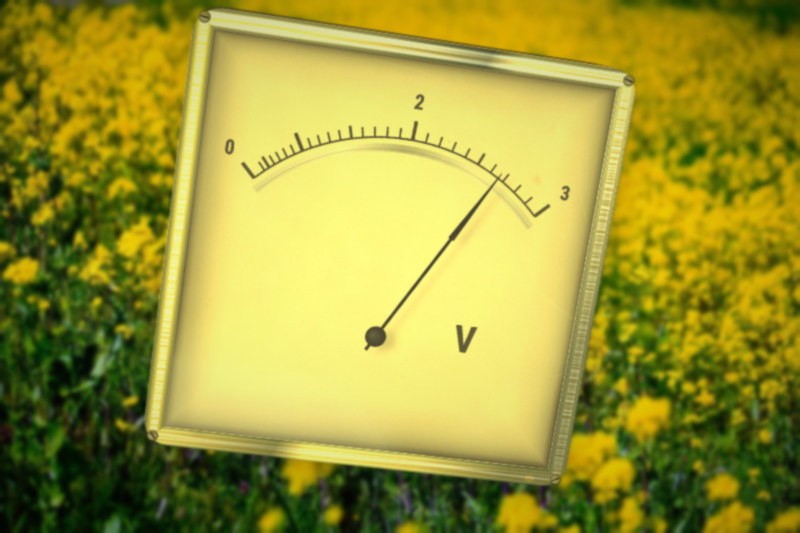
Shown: 2.65; V
